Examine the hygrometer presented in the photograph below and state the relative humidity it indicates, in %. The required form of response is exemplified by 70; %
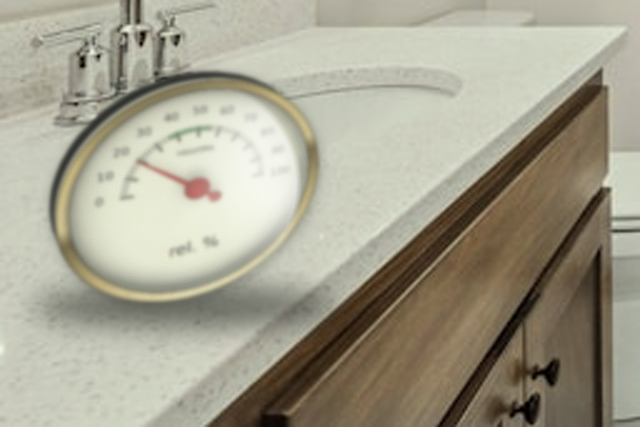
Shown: 20; %
